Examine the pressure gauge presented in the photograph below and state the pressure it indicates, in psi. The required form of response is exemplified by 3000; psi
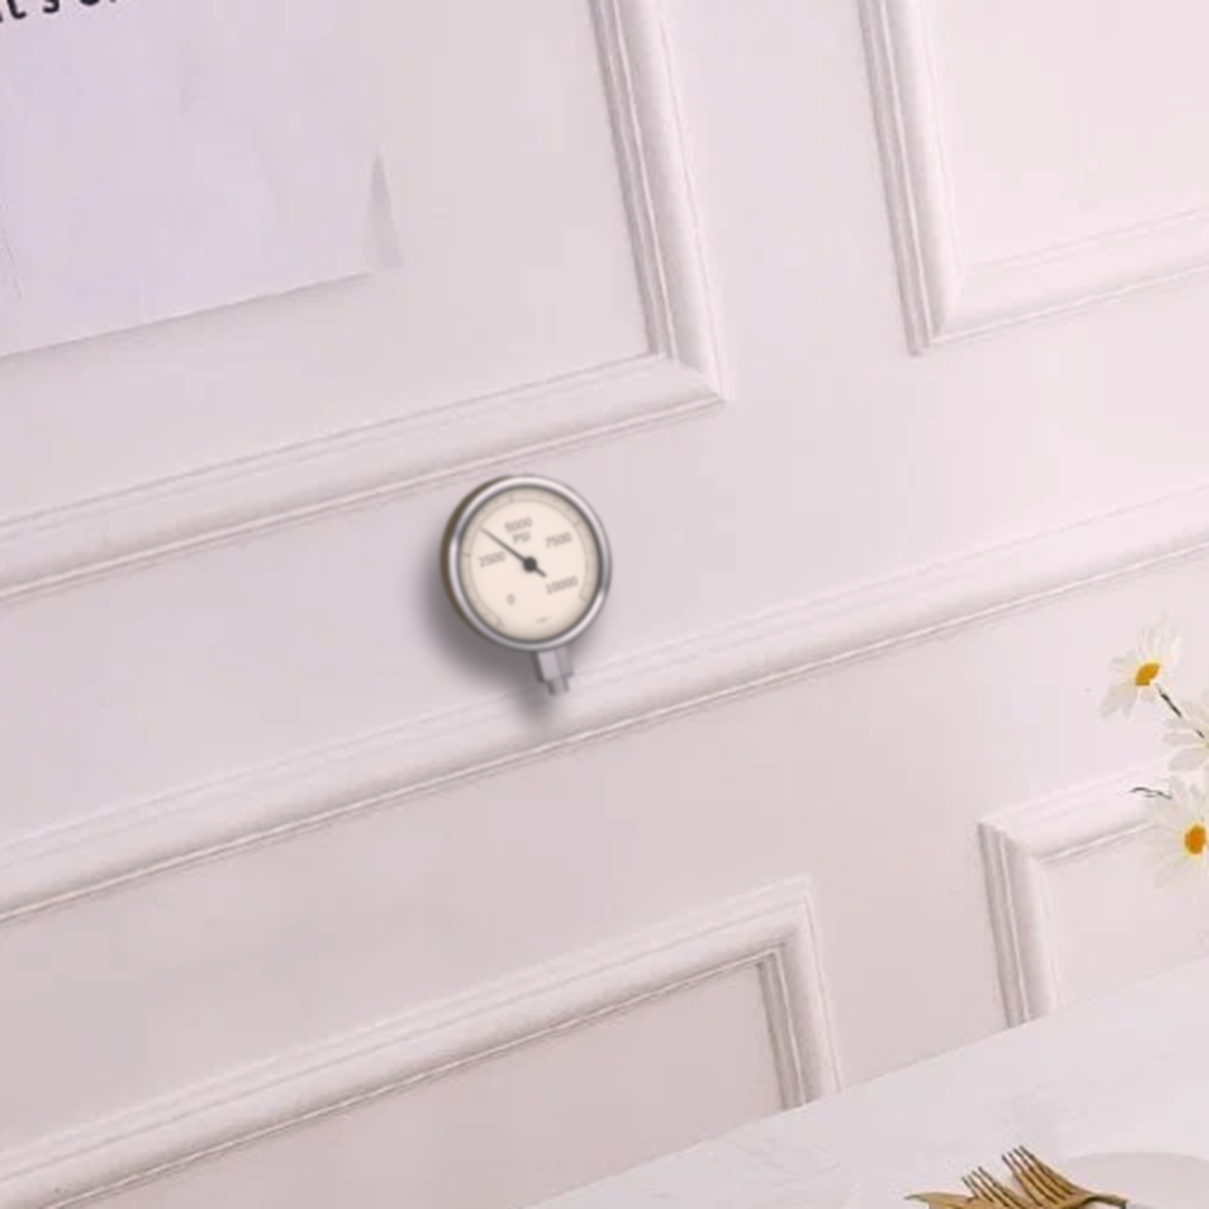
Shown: 3500; psi
